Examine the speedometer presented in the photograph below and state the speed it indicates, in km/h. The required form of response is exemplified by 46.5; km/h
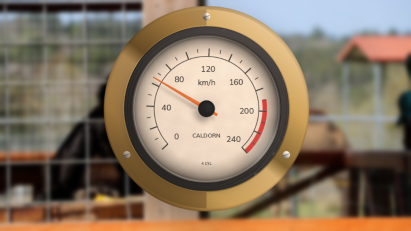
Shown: 65; km/h
